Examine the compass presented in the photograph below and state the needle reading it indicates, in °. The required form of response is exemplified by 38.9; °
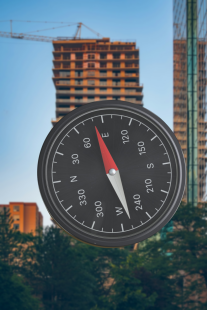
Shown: 80; °
